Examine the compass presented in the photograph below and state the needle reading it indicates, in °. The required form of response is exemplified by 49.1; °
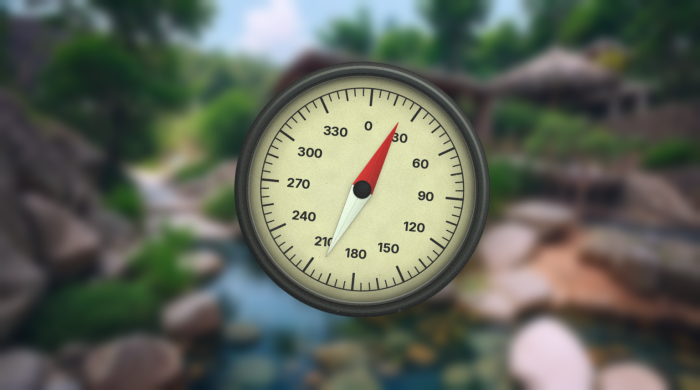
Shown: 22.5; °
